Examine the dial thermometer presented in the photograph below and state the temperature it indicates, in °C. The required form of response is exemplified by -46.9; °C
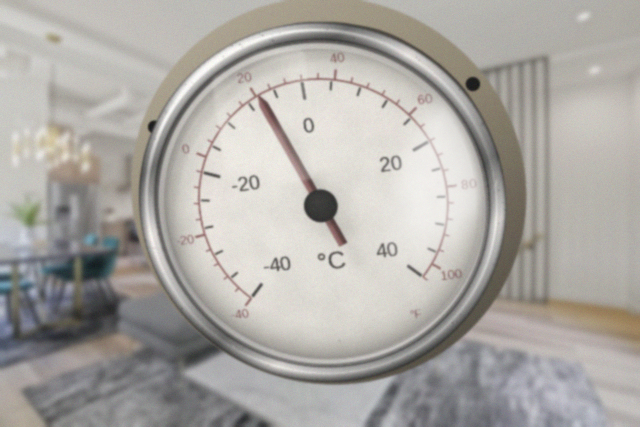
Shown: -6; °C
